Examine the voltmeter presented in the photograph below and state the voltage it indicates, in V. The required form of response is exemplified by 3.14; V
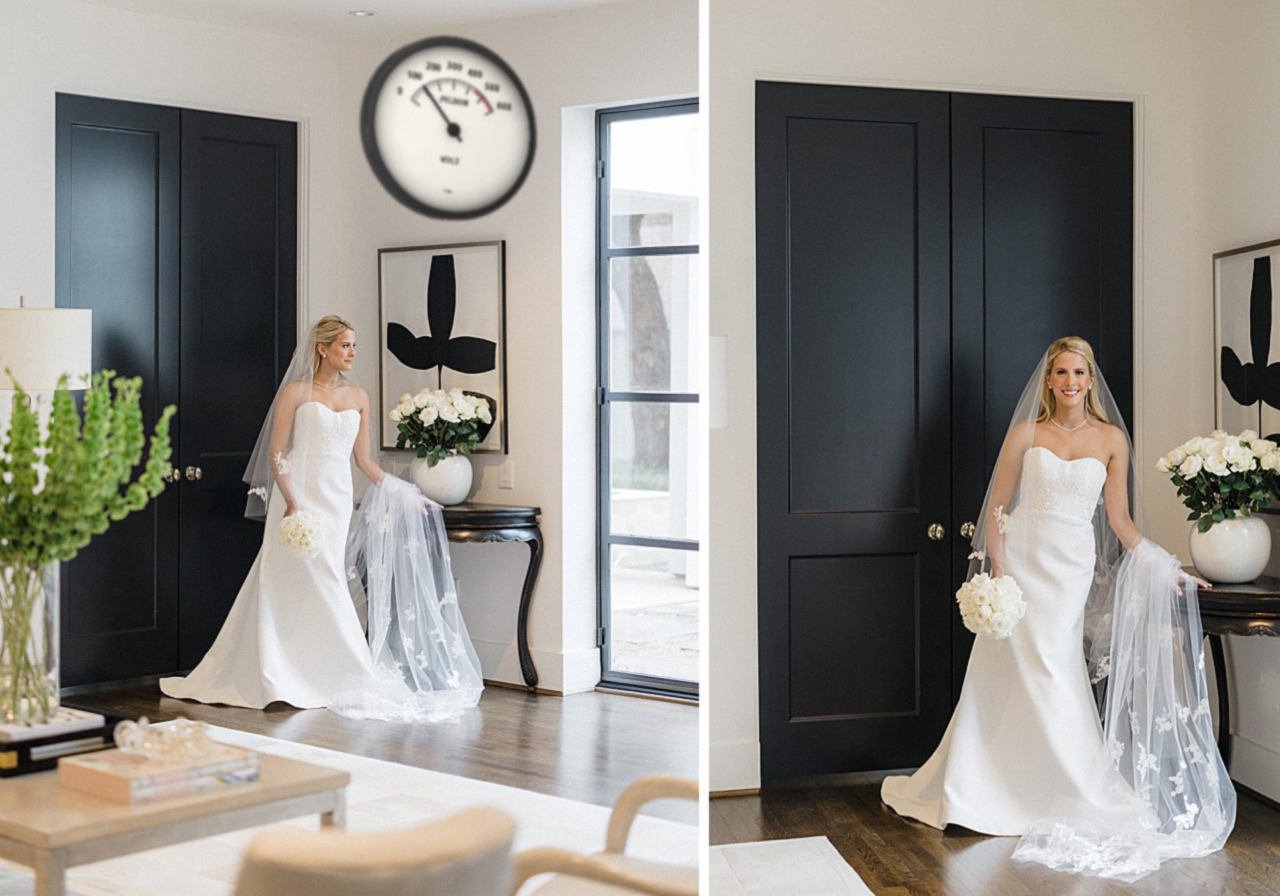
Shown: 100; V
